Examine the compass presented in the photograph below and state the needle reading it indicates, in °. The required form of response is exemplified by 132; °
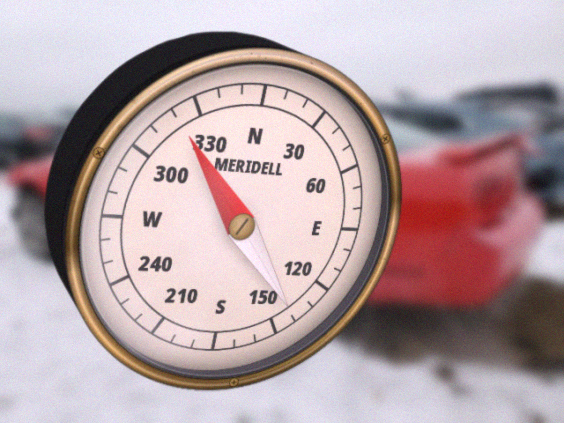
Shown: 320; °
